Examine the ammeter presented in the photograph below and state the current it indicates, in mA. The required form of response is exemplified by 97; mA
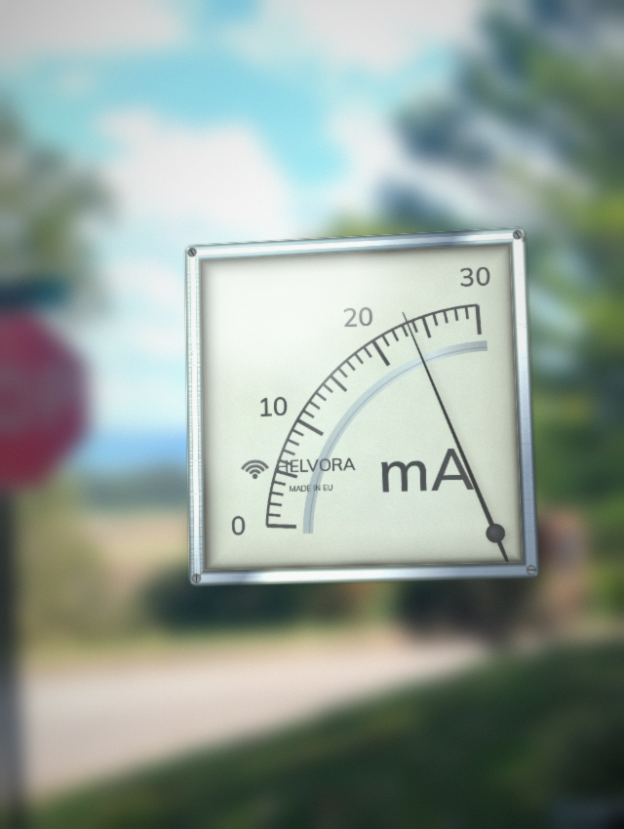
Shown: 23.5; mA
